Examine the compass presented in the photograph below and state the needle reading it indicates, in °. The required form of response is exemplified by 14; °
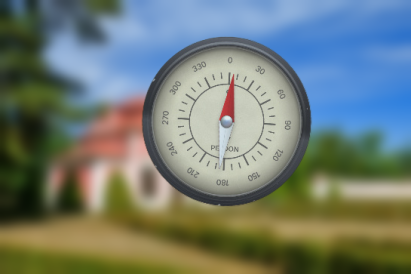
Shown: 5; °
